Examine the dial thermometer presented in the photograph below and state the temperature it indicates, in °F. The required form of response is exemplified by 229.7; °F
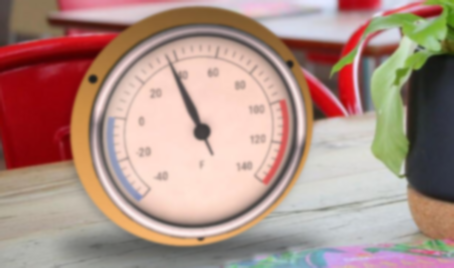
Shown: 36; °F
